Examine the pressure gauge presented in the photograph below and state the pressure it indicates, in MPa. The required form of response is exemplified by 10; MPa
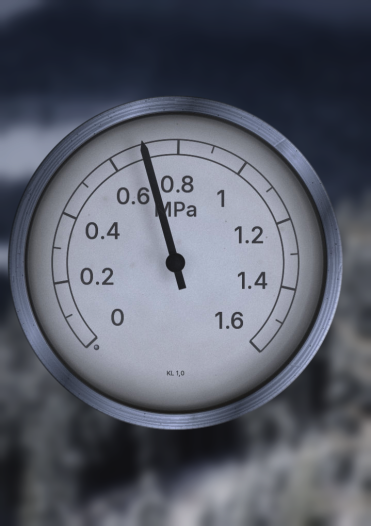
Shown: 0.7; MPa
